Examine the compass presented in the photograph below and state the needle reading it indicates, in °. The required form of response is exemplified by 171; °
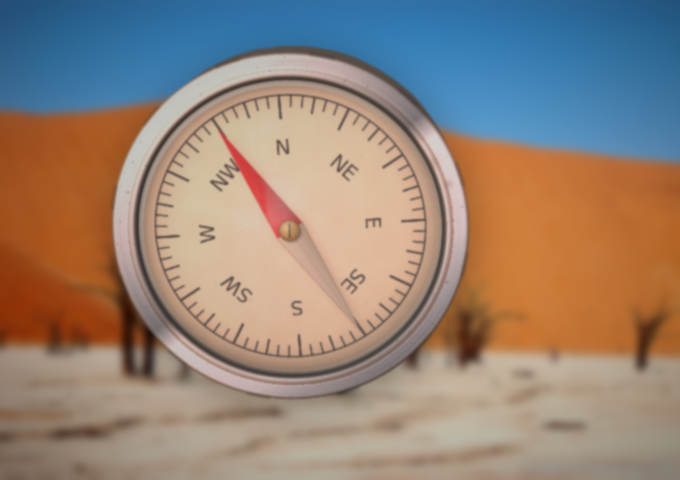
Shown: 330; °
